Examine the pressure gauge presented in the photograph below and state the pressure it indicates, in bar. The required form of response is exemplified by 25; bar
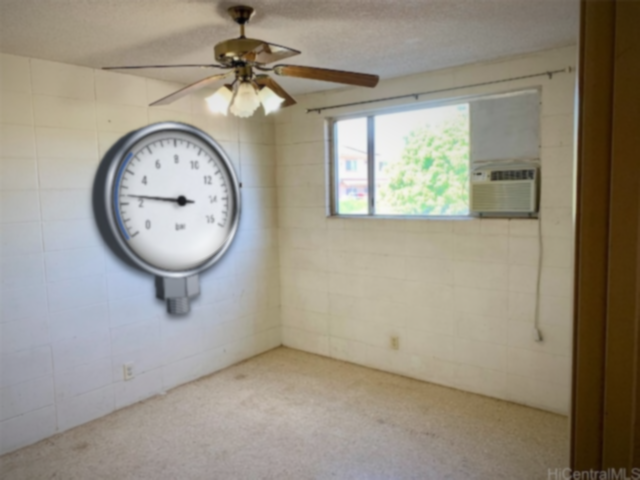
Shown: 2.5; bar
